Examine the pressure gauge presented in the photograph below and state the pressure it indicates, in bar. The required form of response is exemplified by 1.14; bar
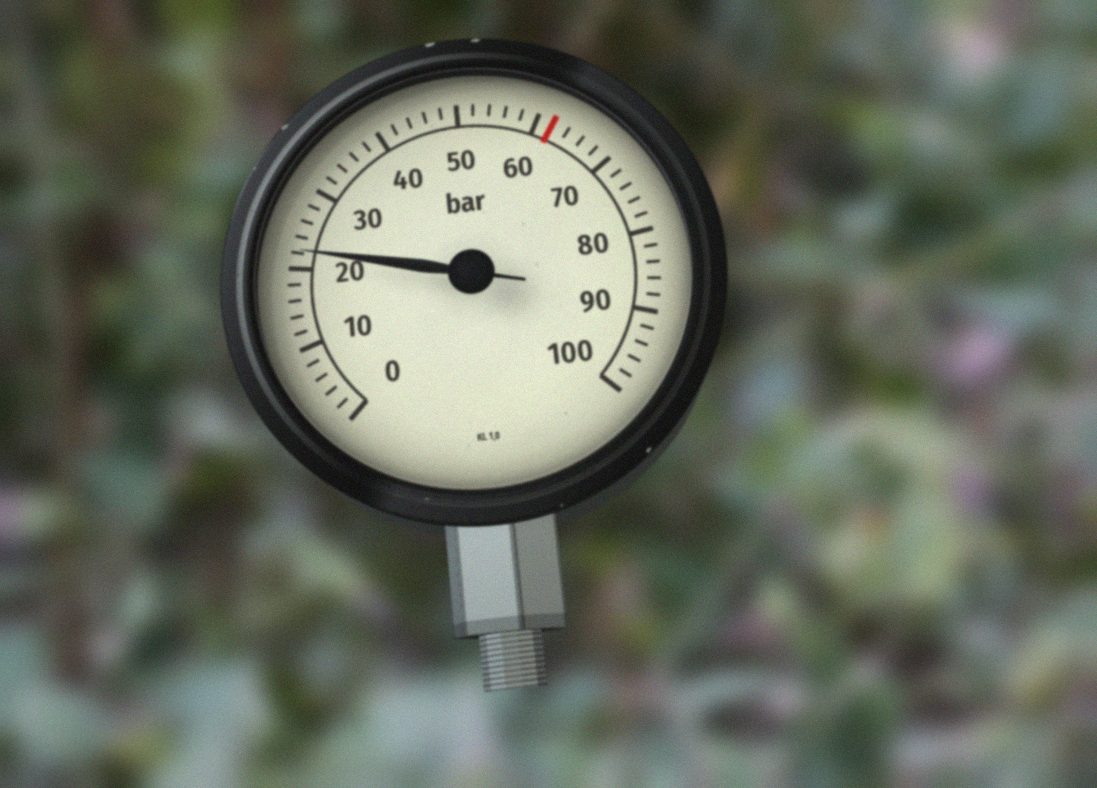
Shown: 22; bar
